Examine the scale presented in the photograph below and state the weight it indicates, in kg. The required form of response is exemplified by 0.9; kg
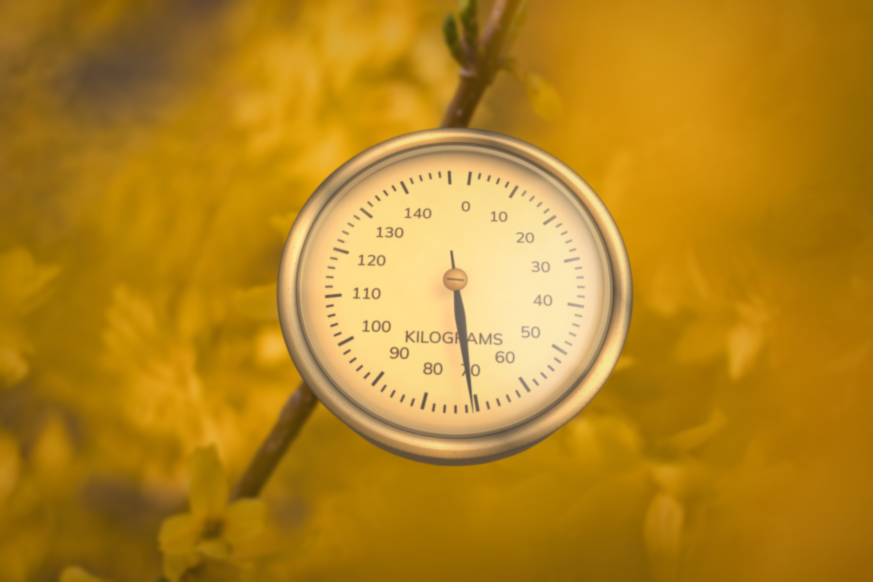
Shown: 71; kg
